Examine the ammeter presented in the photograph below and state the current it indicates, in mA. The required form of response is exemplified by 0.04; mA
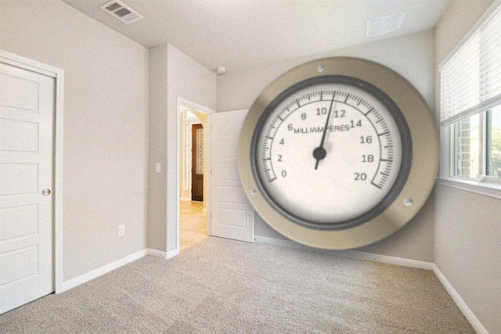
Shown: 11; mA
